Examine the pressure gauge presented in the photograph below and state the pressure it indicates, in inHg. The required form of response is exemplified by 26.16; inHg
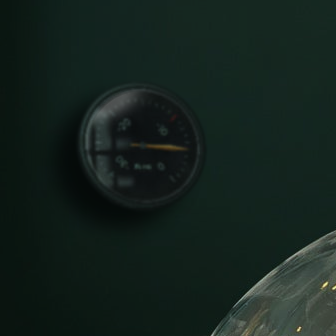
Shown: -5; inHg
